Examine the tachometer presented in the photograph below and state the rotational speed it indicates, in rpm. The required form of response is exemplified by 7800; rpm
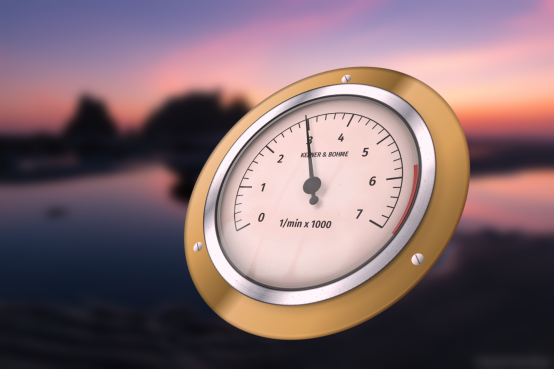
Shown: 3000; rpm
